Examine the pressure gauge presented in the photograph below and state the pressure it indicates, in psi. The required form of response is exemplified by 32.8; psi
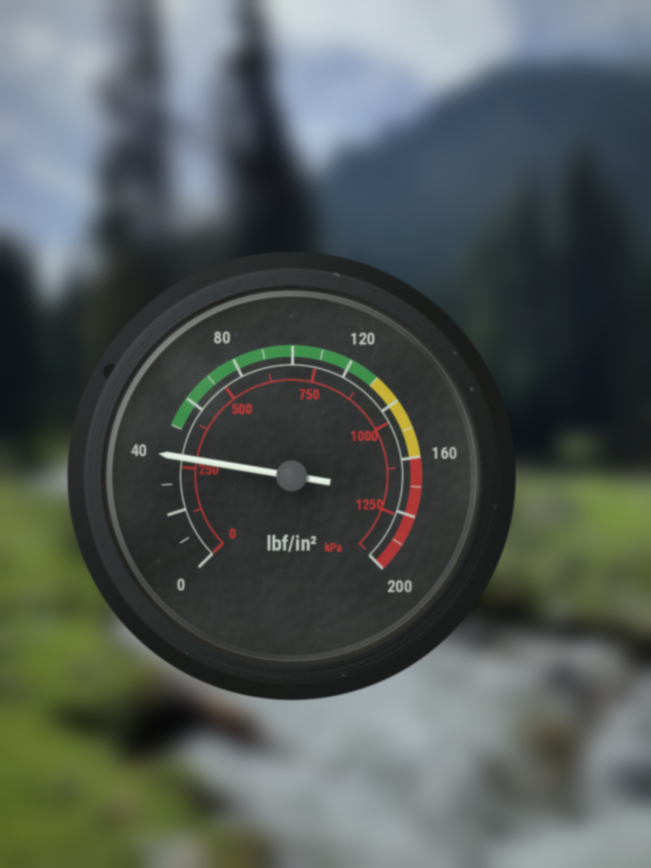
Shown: 40; psi
